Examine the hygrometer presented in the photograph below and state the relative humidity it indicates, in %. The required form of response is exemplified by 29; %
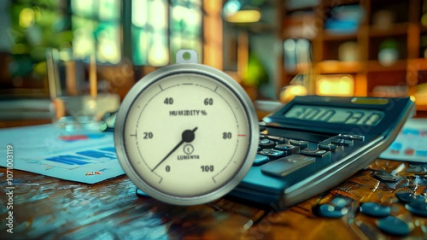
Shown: 5; %
